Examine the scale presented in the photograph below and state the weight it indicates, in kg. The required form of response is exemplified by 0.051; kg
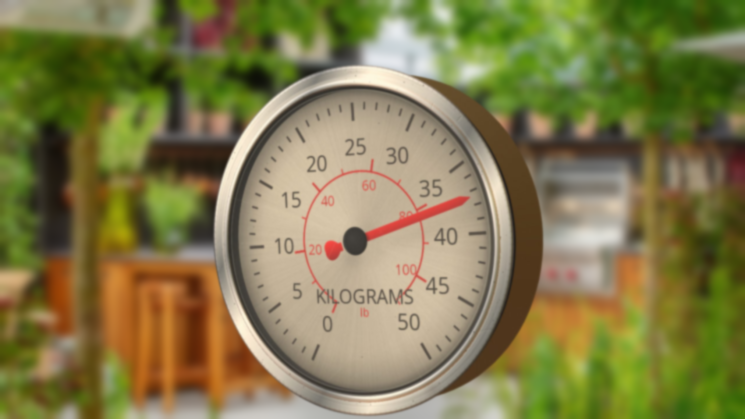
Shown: 37.5; kg
